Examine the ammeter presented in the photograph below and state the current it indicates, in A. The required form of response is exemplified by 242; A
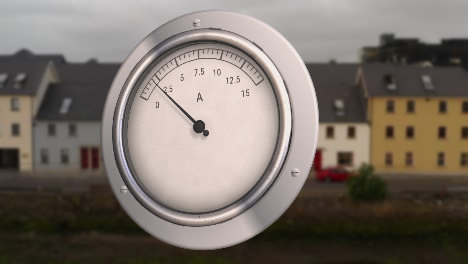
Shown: 2; A
